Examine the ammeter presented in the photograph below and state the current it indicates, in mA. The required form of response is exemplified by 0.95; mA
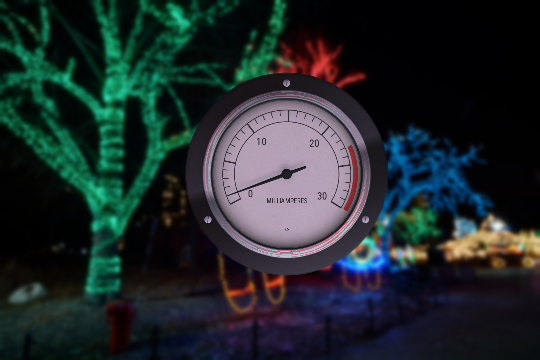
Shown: 1; mA
